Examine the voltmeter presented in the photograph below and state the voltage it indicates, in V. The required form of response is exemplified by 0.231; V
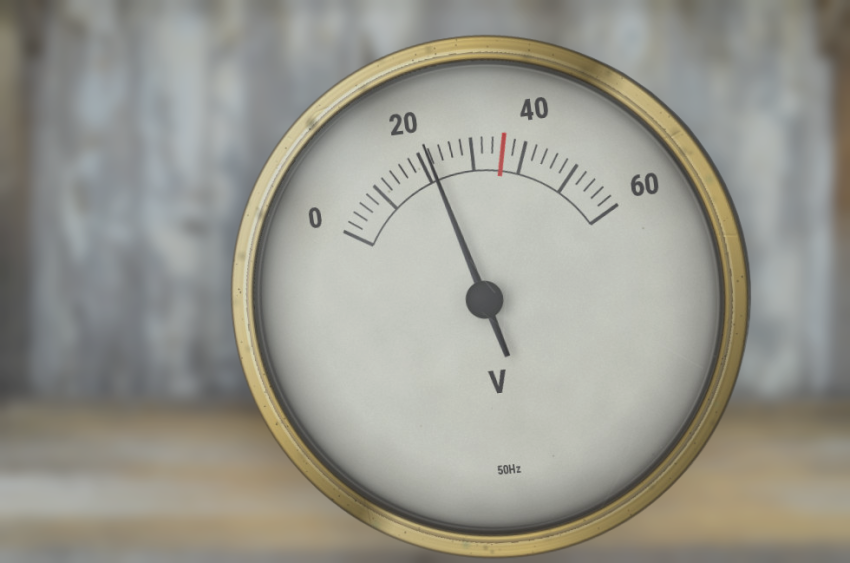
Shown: 22; V
